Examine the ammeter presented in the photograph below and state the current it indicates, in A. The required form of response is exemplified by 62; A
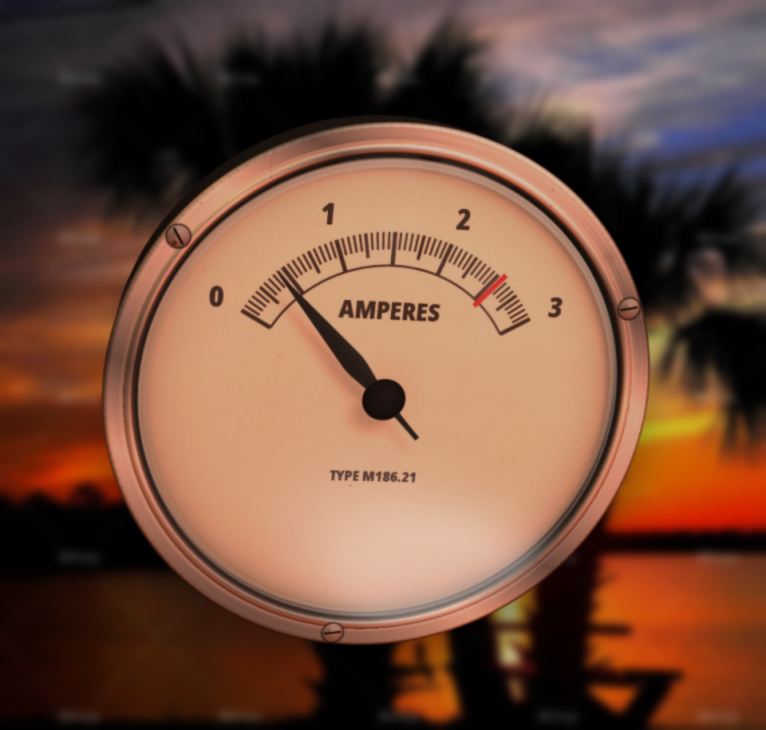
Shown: 0.45; A
